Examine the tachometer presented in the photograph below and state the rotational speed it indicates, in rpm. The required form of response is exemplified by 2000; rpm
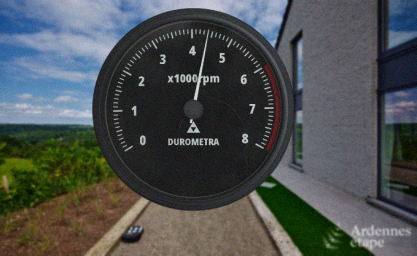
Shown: 4400; rpm
